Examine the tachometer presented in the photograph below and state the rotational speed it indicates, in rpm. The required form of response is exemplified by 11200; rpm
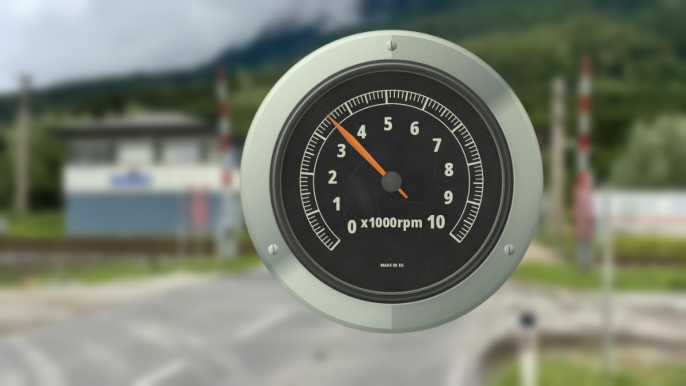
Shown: 3500; rpm
